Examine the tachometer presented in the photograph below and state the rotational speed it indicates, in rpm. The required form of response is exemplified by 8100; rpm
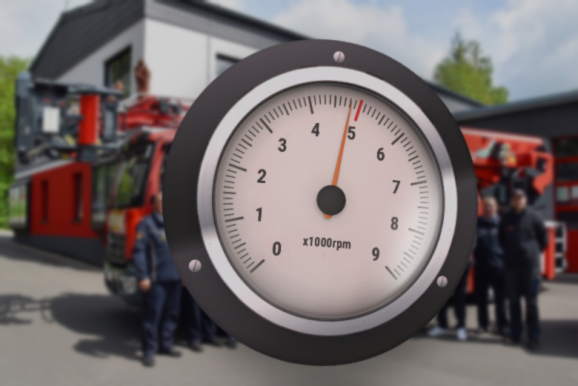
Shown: 4800; rpm
